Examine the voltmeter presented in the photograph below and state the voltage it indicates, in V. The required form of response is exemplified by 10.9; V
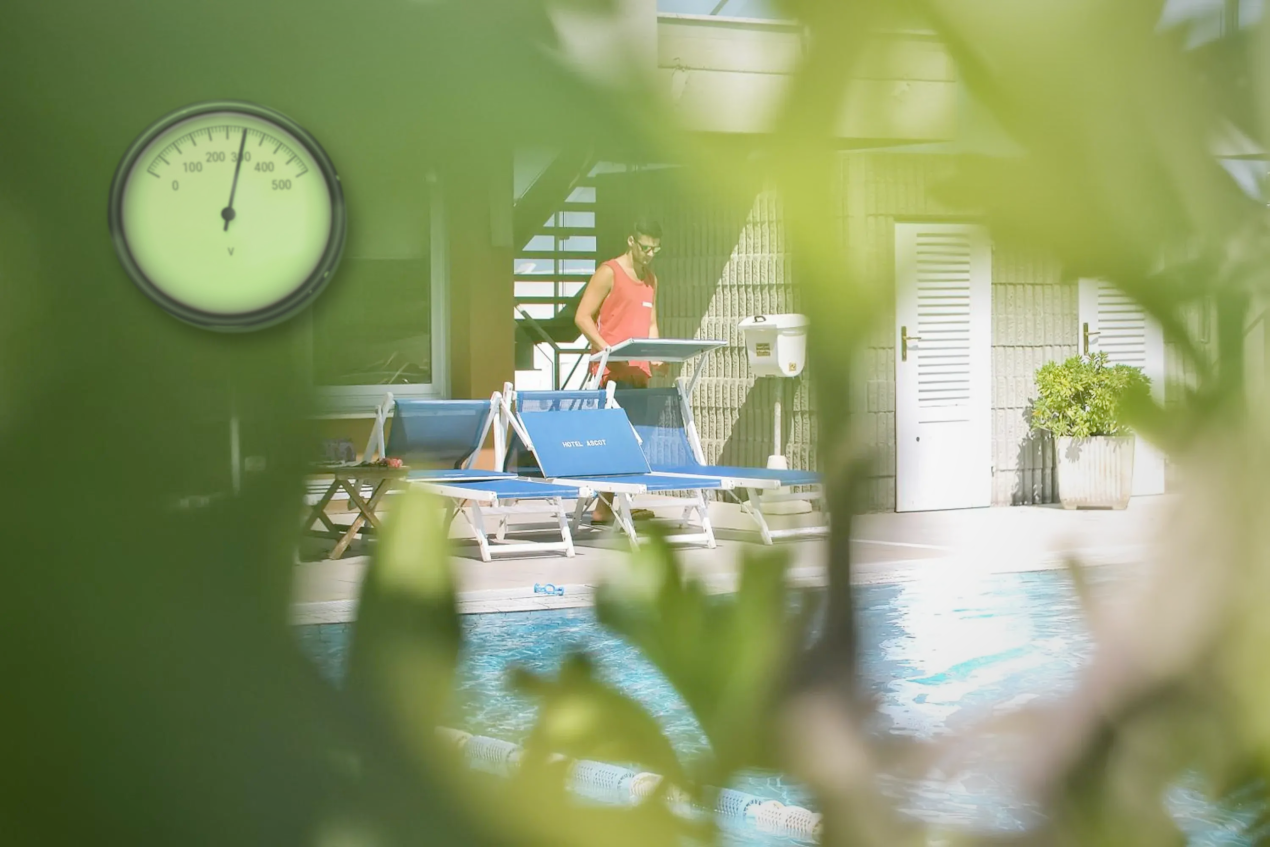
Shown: 300; V
